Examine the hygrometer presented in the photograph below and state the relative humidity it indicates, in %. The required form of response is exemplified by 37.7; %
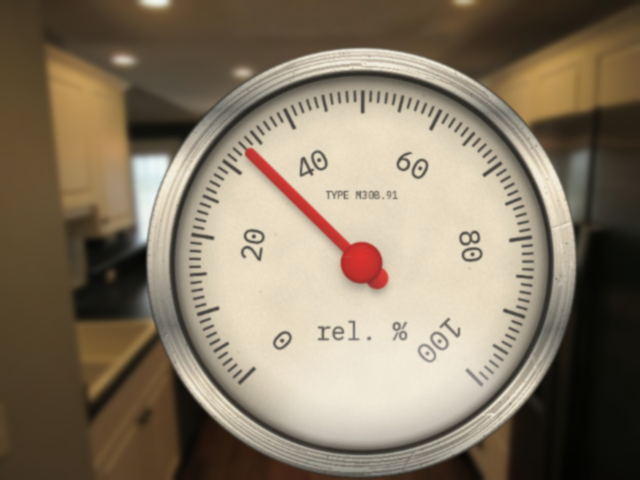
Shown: 33; %
